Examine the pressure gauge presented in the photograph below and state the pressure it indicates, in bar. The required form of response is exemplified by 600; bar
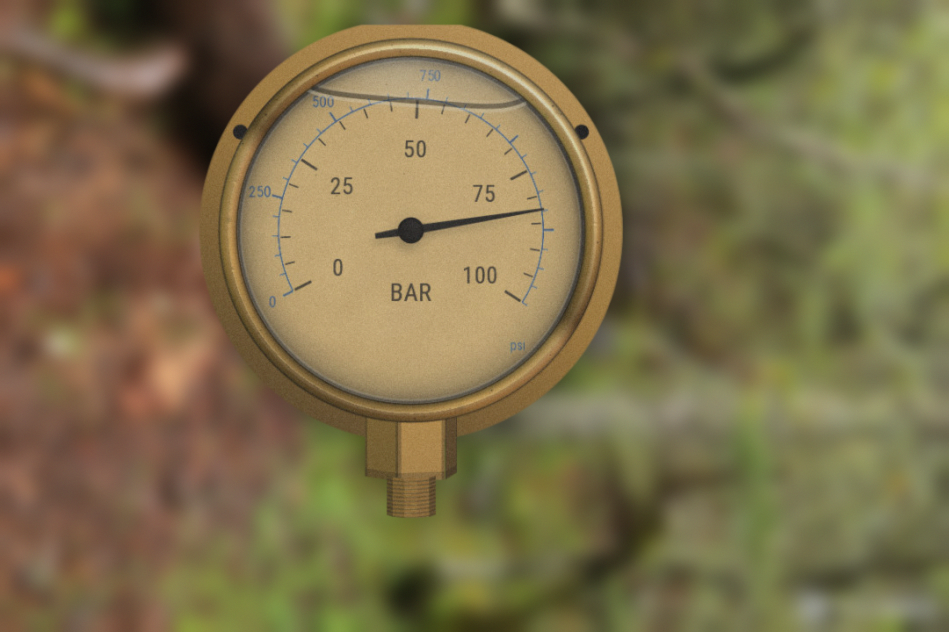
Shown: 82.5; bar
